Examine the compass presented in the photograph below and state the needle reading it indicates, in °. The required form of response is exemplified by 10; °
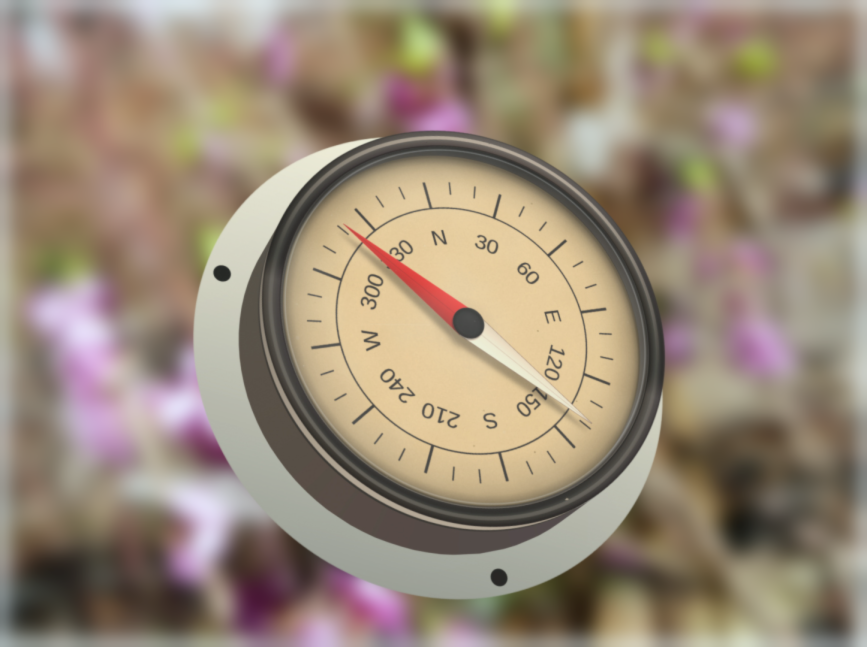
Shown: 320; °
